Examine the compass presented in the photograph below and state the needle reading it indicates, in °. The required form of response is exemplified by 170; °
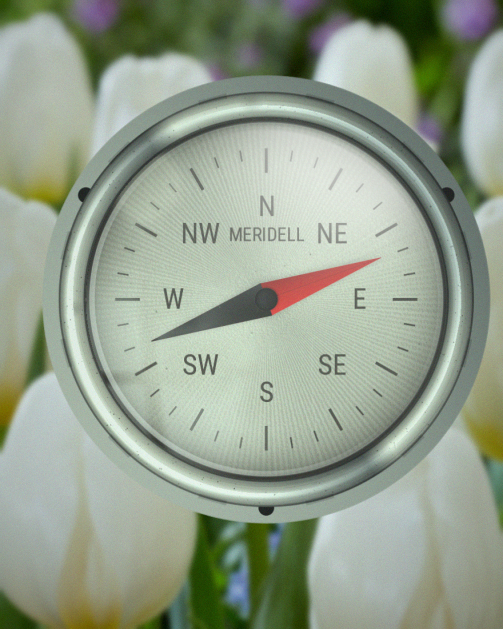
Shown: 70; °
